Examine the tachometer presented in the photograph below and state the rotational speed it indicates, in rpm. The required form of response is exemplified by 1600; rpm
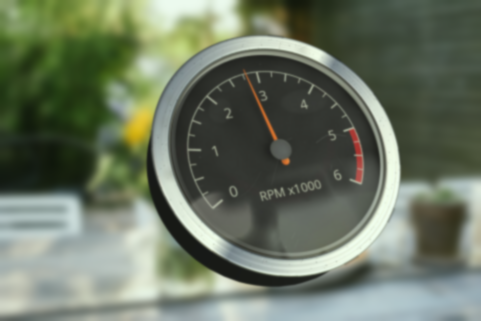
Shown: 2750; rpm
